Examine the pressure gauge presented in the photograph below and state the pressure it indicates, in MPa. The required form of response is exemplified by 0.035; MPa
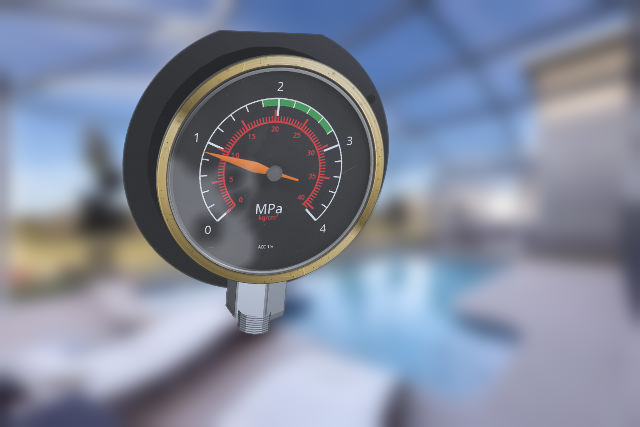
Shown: 0.9; MPa
